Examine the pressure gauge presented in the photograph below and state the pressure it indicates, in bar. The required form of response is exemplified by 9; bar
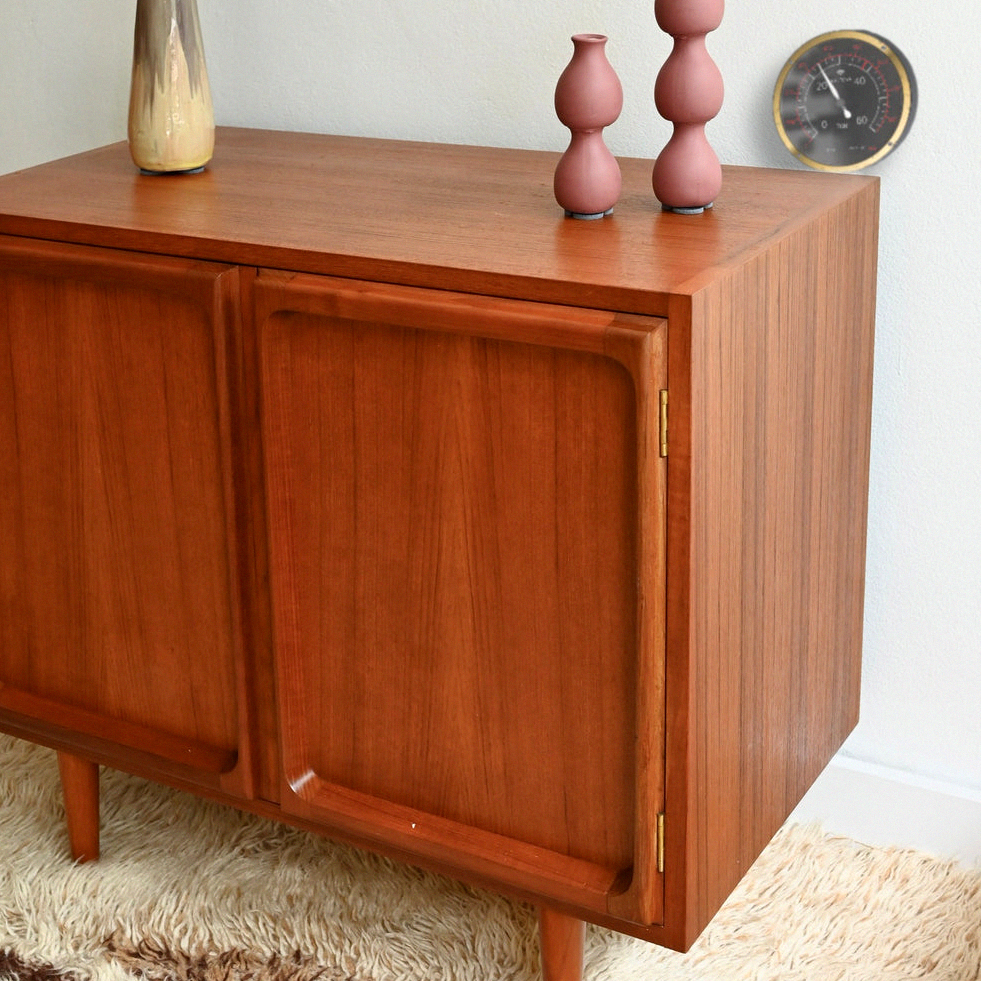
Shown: 24; bar
